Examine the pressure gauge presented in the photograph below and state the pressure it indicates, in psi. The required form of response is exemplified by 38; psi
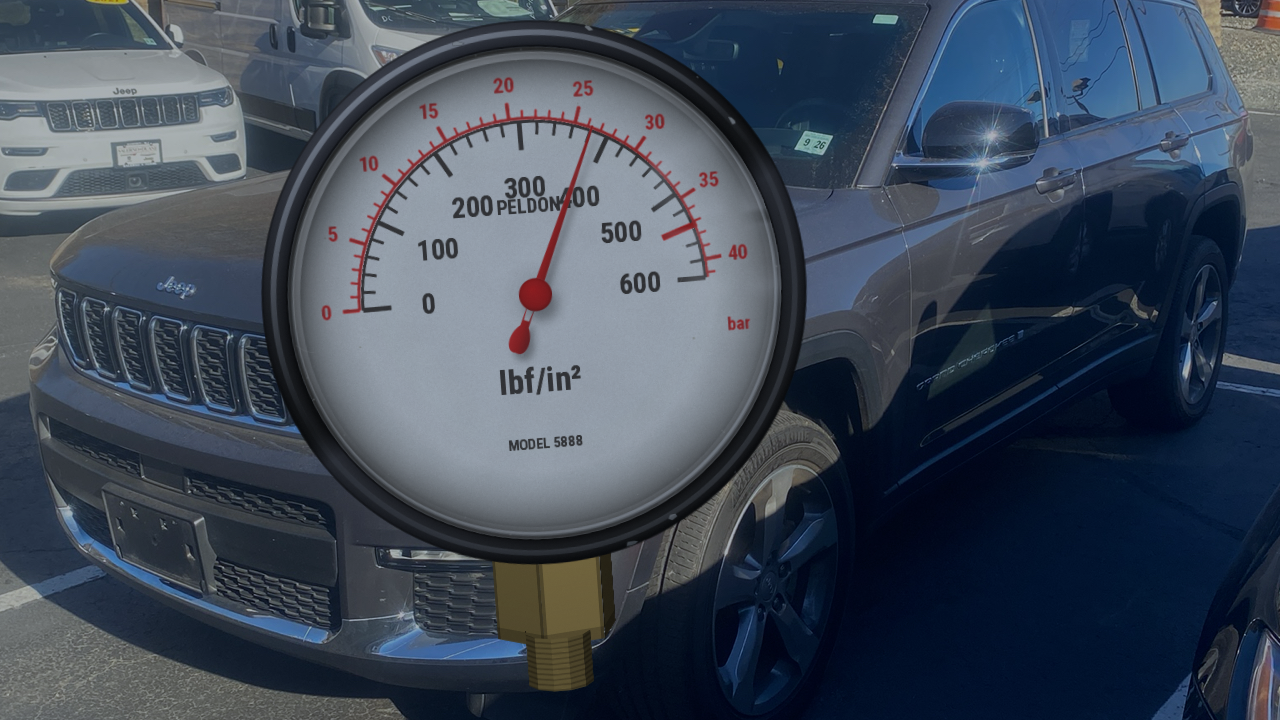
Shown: 380; psi
